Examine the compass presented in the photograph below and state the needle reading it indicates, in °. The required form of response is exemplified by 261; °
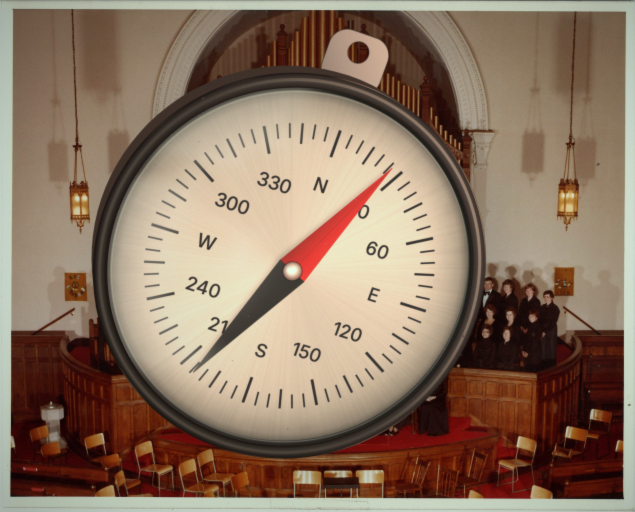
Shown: 25; °
